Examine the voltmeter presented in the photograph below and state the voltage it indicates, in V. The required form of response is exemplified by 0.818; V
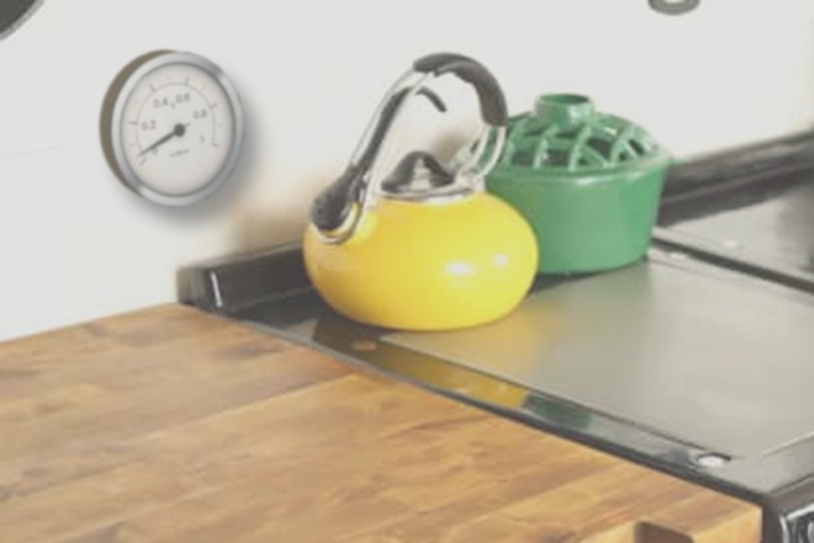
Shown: 0.05; V
